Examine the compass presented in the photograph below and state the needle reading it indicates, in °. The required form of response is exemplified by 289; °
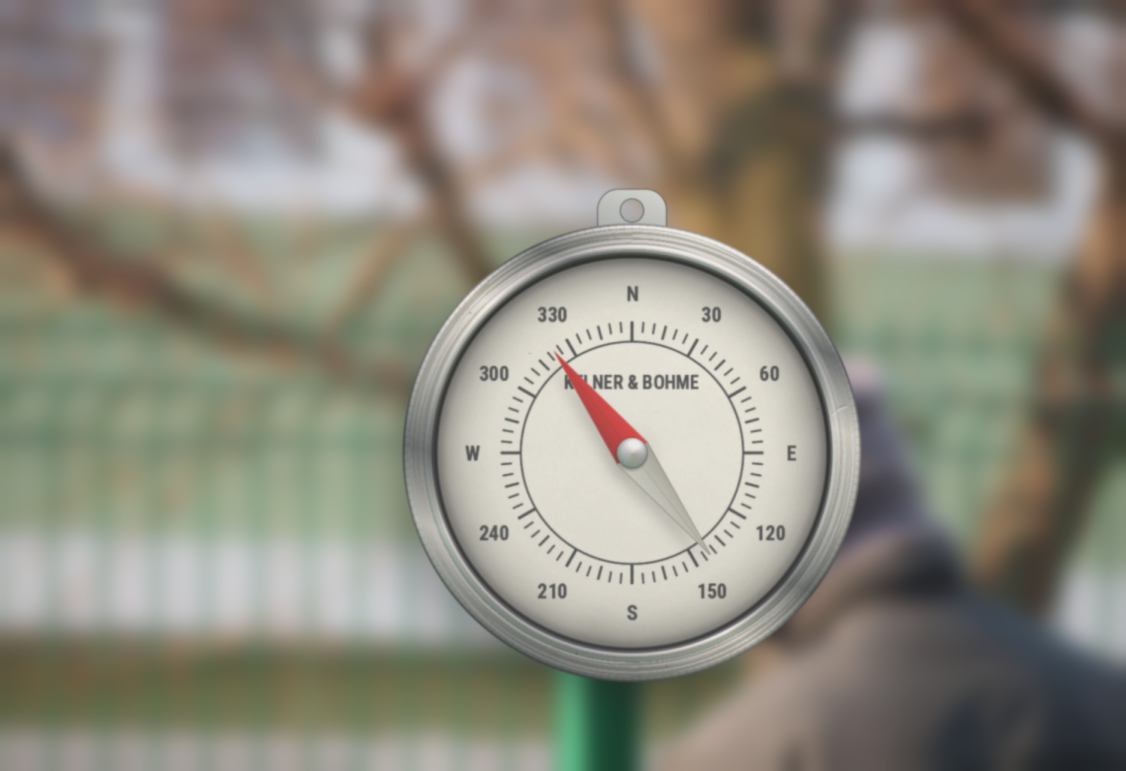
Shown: 322.5; °
